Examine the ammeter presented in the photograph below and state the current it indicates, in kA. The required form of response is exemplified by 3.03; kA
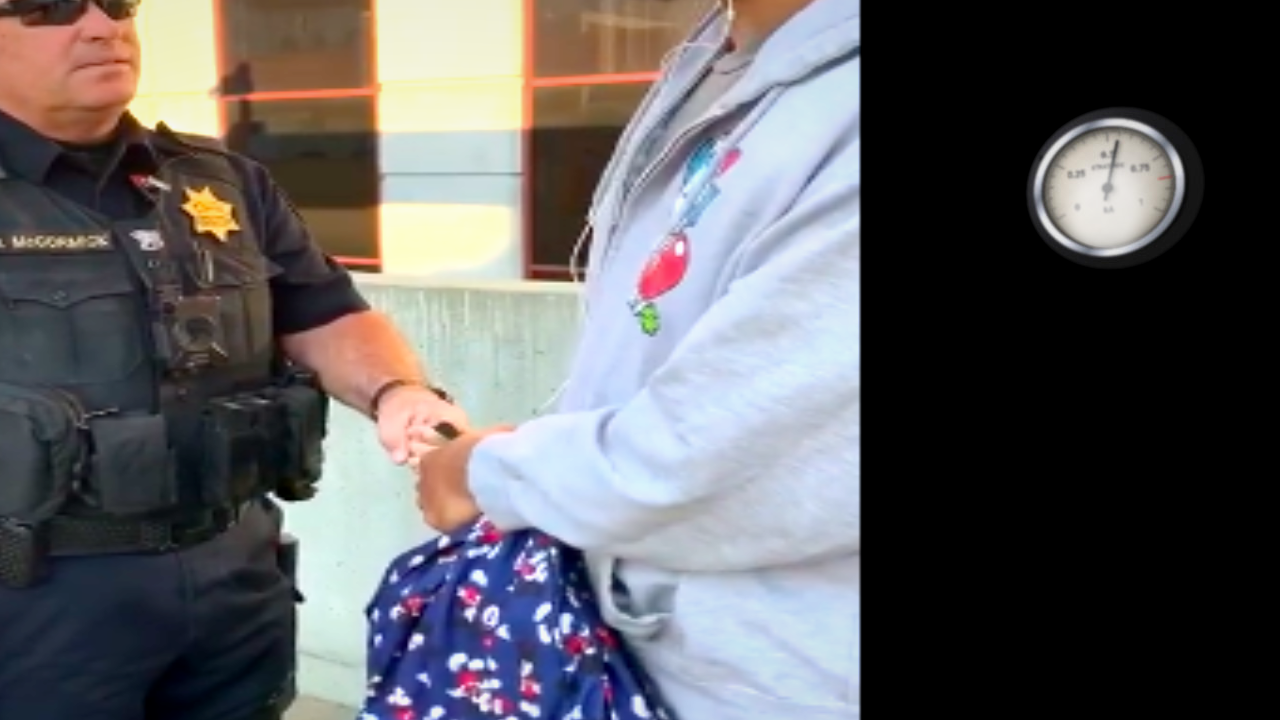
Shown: 0.55; kA
